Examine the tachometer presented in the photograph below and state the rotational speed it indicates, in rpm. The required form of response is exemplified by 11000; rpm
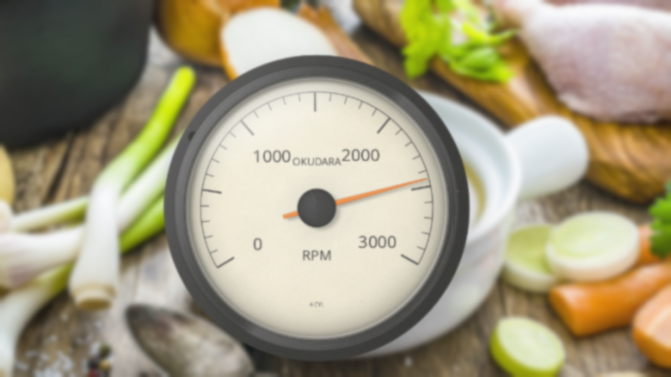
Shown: 2450; rpm
